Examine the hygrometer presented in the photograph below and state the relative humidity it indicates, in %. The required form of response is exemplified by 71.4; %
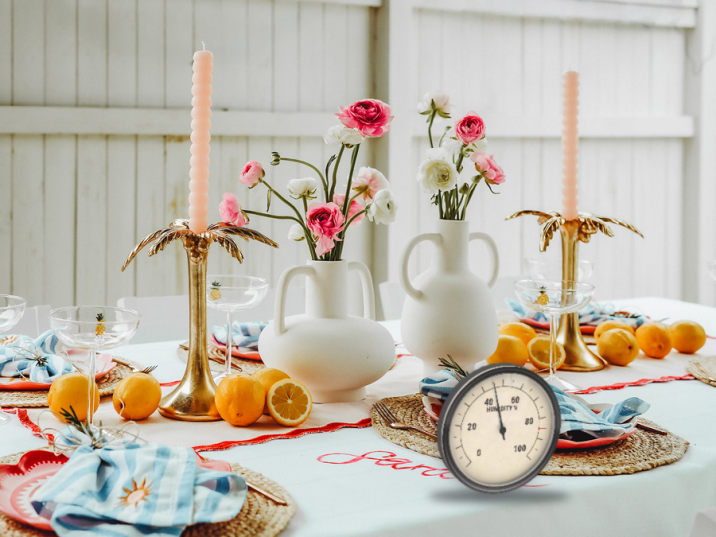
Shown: 45; %
